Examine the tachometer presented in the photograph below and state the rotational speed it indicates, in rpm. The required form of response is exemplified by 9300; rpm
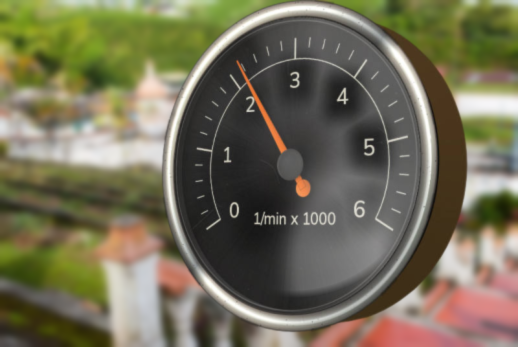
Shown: 2200; rpm
